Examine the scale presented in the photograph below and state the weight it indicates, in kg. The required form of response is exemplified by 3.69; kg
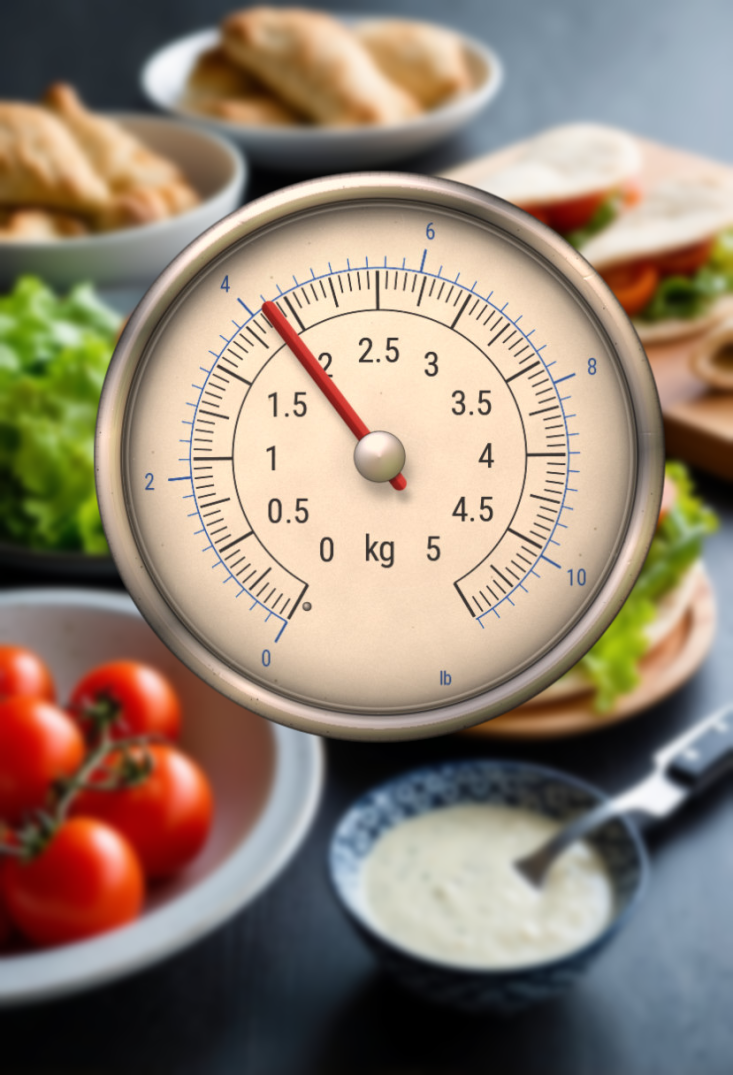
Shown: 1.9; kg
